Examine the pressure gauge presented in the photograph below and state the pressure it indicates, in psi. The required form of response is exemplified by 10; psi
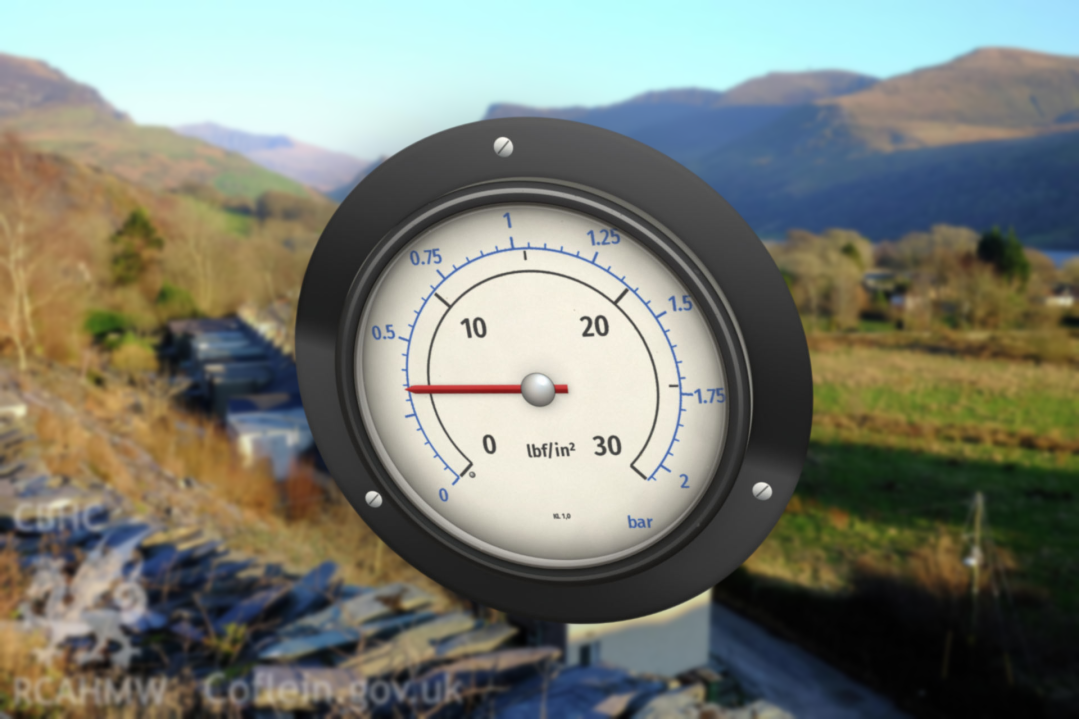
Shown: 5; psi
